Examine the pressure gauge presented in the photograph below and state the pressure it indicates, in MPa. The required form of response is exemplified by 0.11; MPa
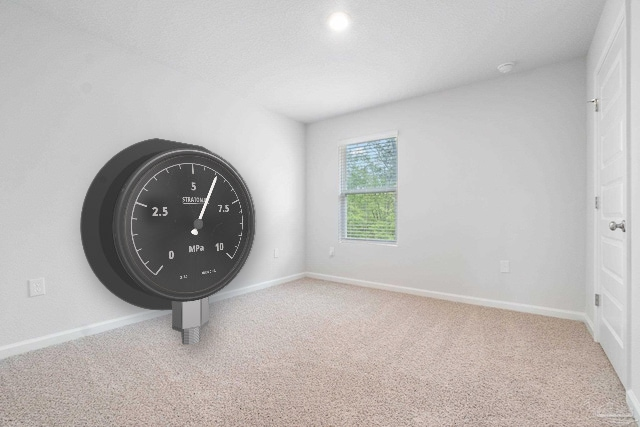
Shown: 6; MPa
